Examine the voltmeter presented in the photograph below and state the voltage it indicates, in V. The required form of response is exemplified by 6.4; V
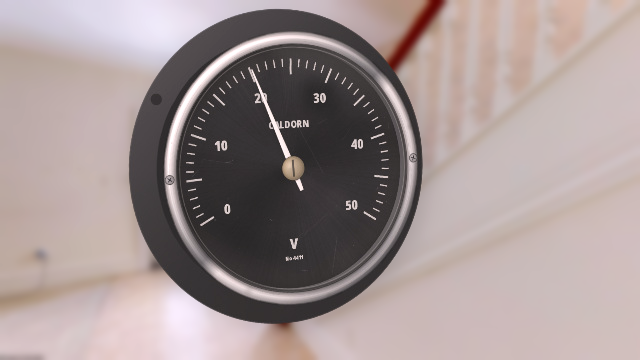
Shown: 20; V
